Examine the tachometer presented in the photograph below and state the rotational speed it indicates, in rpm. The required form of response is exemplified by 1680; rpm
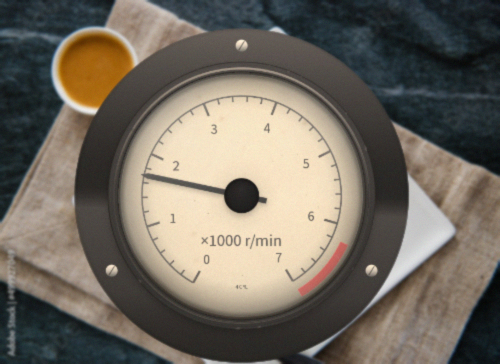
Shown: 1700; rpm
